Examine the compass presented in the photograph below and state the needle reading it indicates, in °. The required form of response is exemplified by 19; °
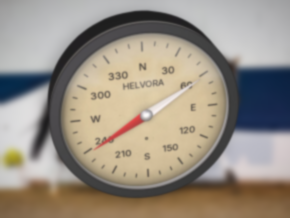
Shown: 240; °
